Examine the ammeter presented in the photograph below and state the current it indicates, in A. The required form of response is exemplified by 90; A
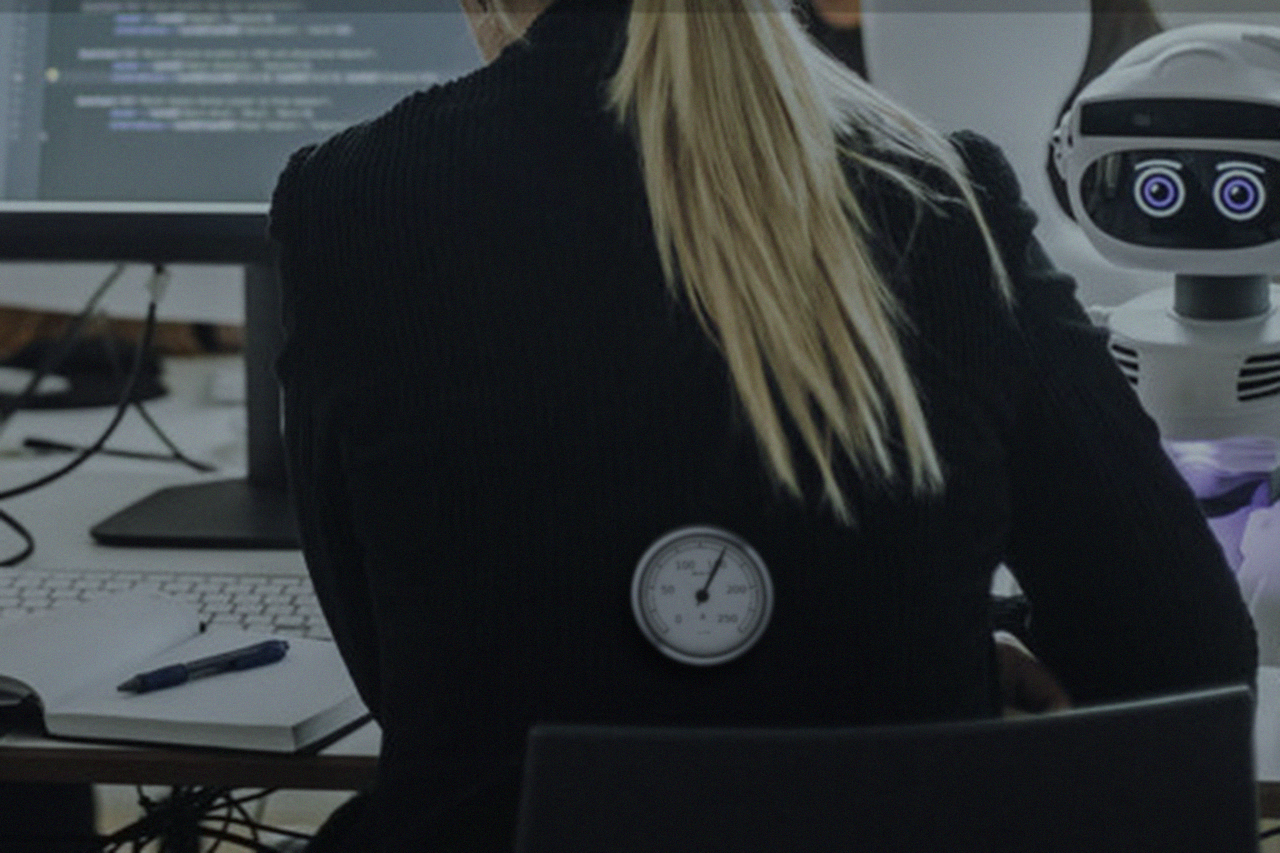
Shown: 150; A
